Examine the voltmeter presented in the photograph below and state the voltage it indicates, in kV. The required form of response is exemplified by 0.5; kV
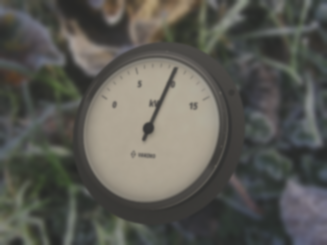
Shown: 10; kV
